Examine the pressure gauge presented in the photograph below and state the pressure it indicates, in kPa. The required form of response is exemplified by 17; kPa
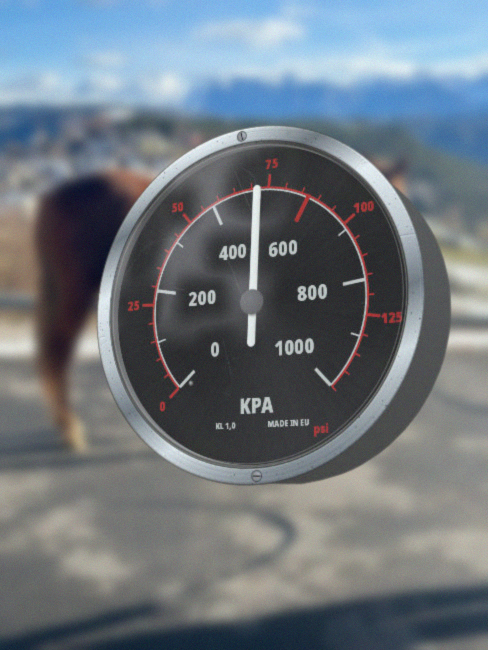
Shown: 500; kPa
